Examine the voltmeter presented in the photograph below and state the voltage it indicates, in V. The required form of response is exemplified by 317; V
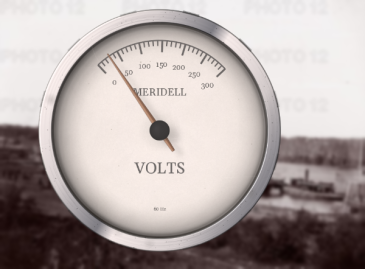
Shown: 30; V
